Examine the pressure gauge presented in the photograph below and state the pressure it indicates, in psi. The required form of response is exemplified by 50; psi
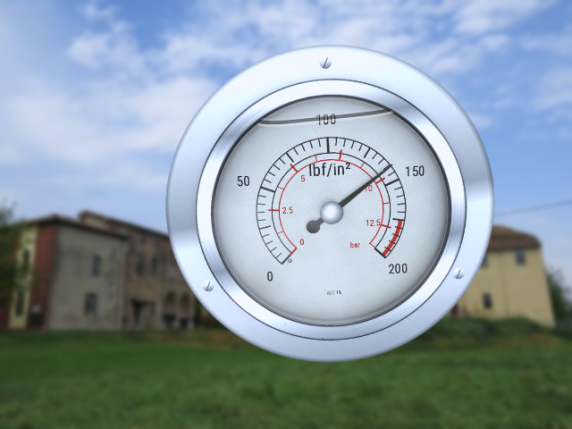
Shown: 140; psi
